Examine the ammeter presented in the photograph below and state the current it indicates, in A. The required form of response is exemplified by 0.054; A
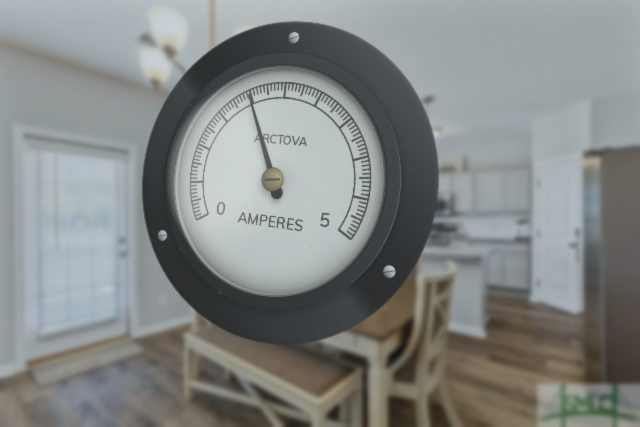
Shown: 2; A
